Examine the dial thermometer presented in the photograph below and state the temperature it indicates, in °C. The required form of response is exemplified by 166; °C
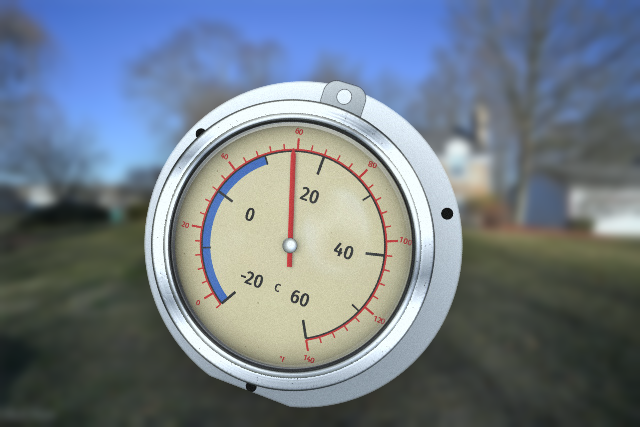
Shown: 15; °C
